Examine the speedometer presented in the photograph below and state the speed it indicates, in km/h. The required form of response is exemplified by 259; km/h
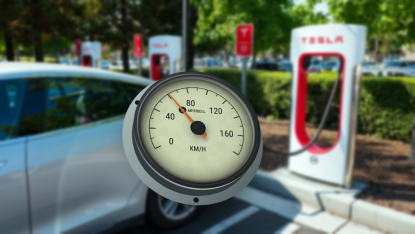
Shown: 60; km/h
